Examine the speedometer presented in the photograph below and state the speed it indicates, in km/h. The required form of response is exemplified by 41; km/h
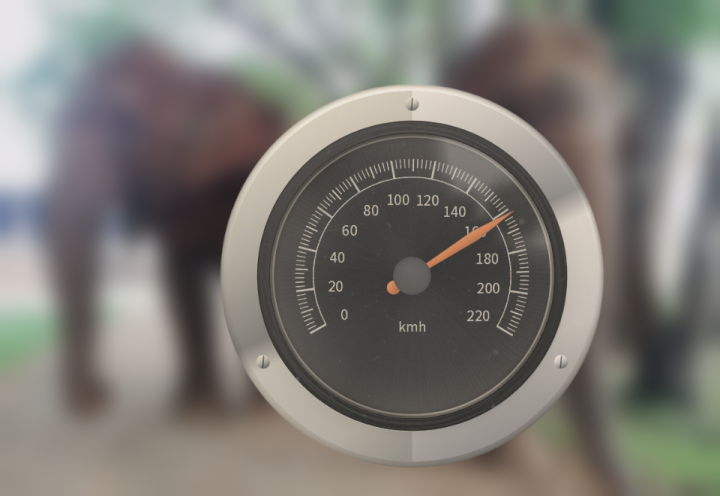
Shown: 162; km/h
